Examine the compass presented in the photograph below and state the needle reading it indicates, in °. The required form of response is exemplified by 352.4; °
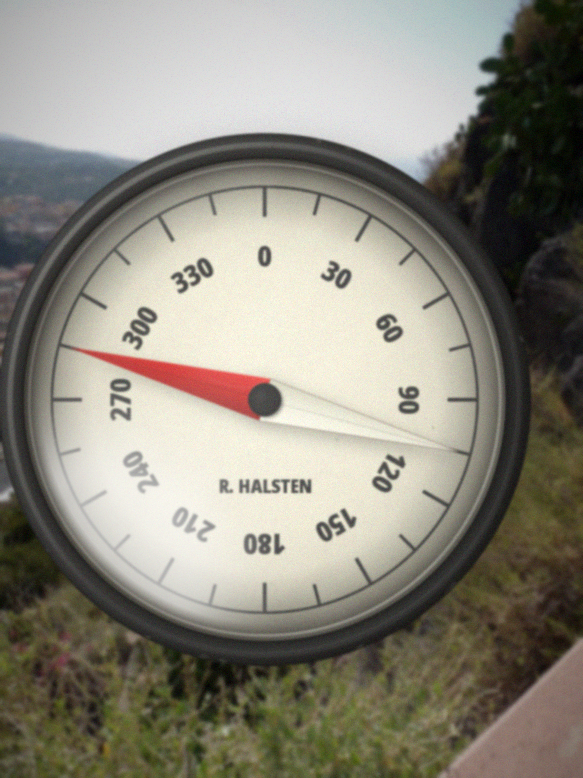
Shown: 285; °
